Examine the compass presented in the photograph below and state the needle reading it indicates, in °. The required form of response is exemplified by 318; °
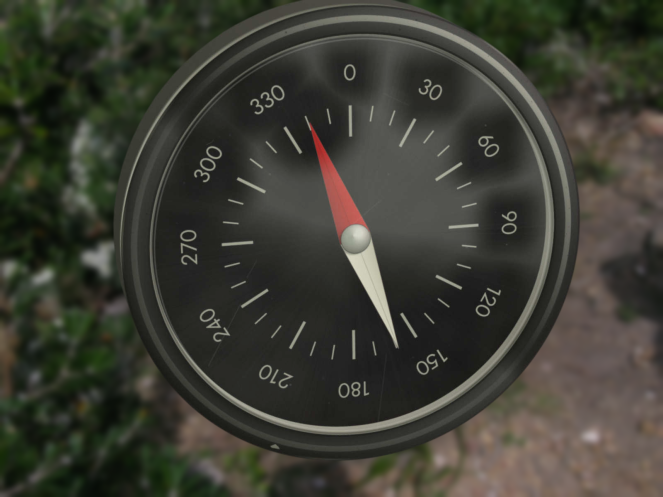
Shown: 340; °
